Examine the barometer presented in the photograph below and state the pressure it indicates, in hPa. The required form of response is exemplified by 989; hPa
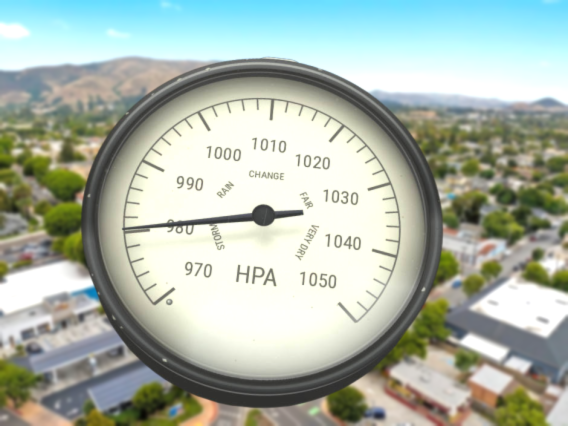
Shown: 980; hPa
